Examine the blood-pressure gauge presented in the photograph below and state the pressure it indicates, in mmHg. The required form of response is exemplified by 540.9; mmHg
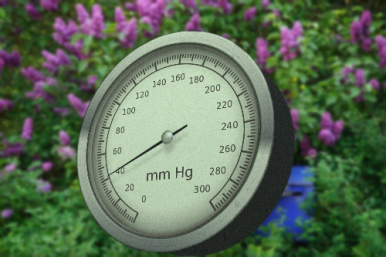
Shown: 40; mmHg
